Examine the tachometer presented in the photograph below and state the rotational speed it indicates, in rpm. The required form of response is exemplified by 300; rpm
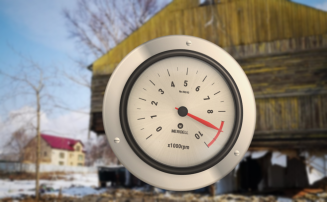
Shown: 9000; rpm
